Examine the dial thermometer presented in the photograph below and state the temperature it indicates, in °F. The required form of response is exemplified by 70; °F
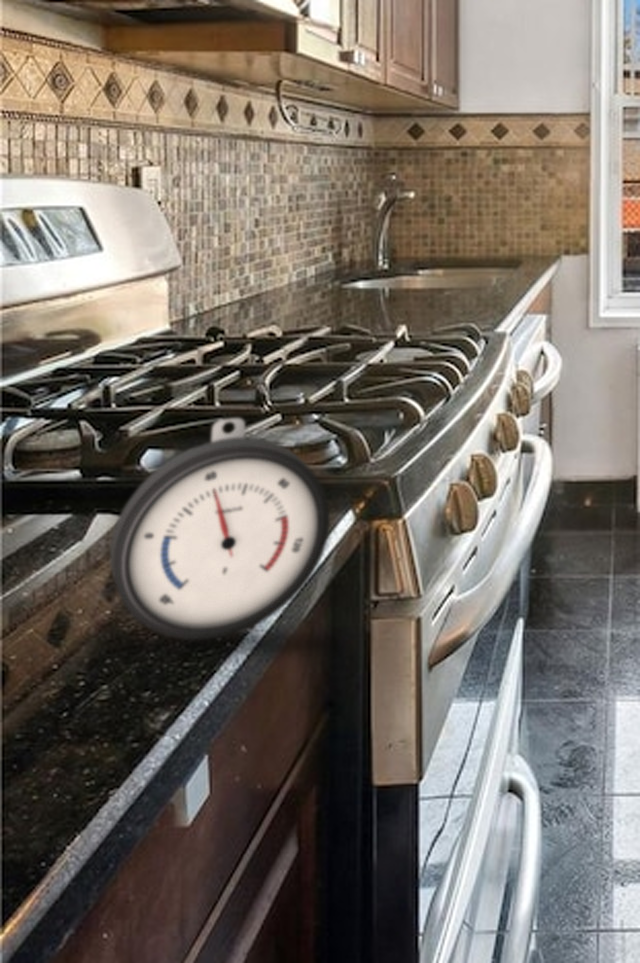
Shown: 40; °F
